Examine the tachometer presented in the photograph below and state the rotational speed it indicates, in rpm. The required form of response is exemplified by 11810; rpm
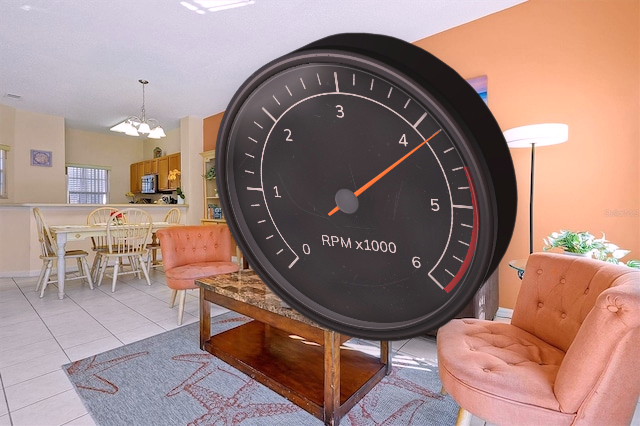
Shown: 4200; rpm
